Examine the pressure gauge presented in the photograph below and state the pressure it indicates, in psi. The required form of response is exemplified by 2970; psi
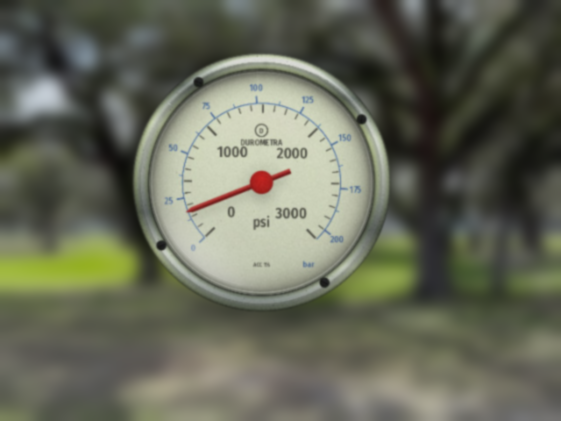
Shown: 250; psi
